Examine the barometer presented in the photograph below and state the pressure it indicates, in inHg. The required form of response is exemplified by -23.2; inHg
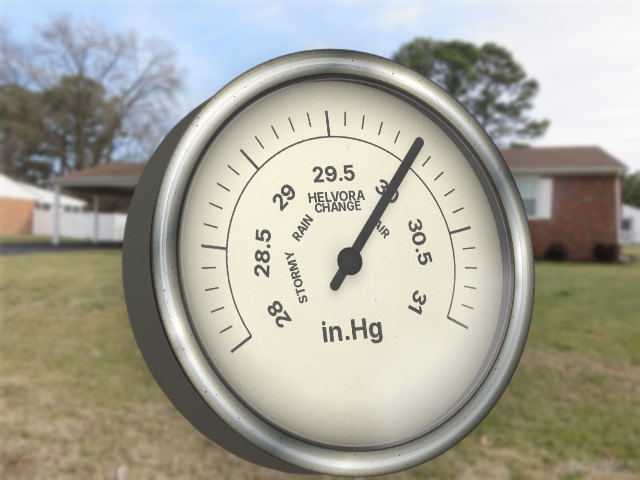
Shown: 30; inHg
